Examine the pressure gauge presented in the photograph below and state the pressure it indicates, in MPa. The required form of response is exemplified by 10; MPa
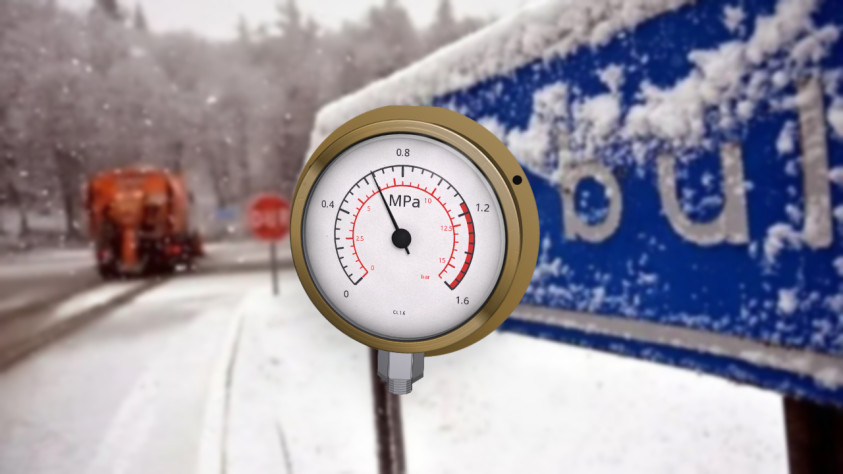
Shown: 0.65; MPa
